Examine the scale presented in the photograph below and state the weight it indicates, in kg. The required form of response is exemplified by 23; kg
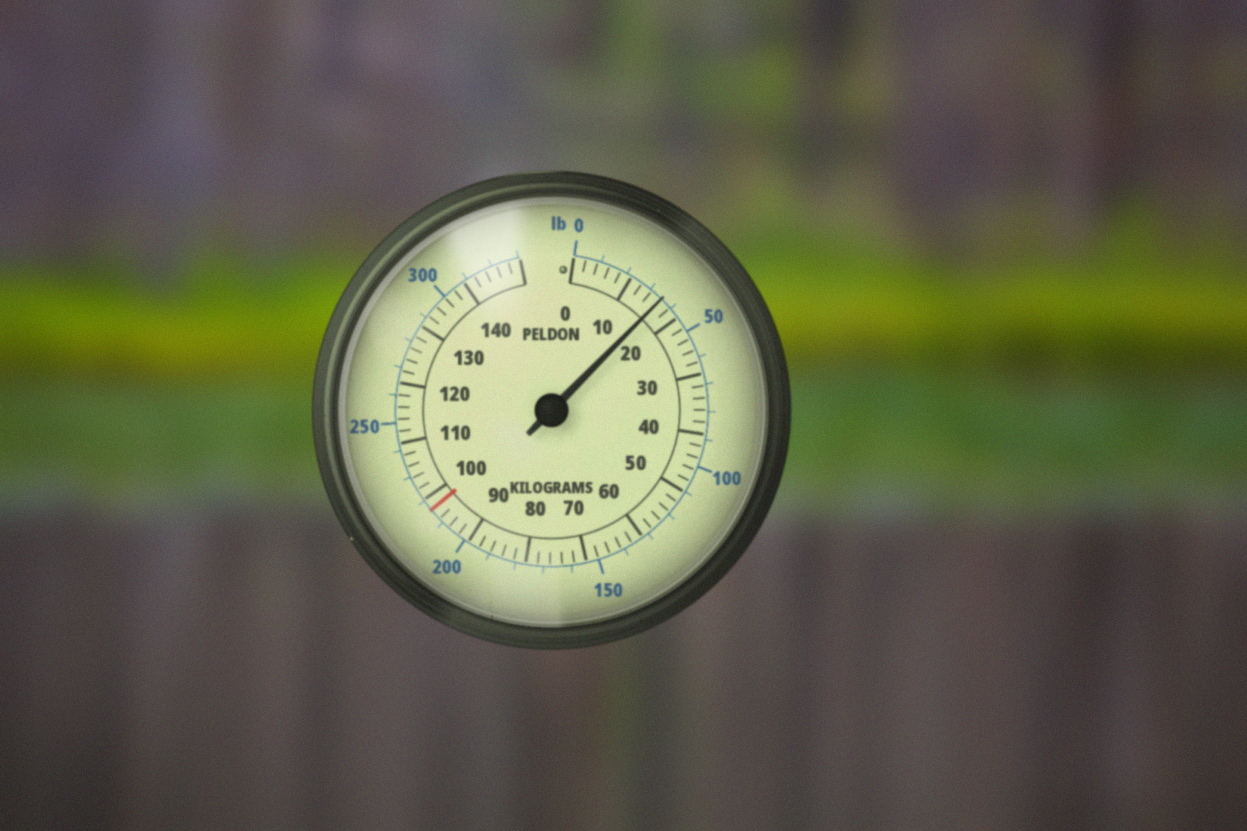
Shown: 16; kg
